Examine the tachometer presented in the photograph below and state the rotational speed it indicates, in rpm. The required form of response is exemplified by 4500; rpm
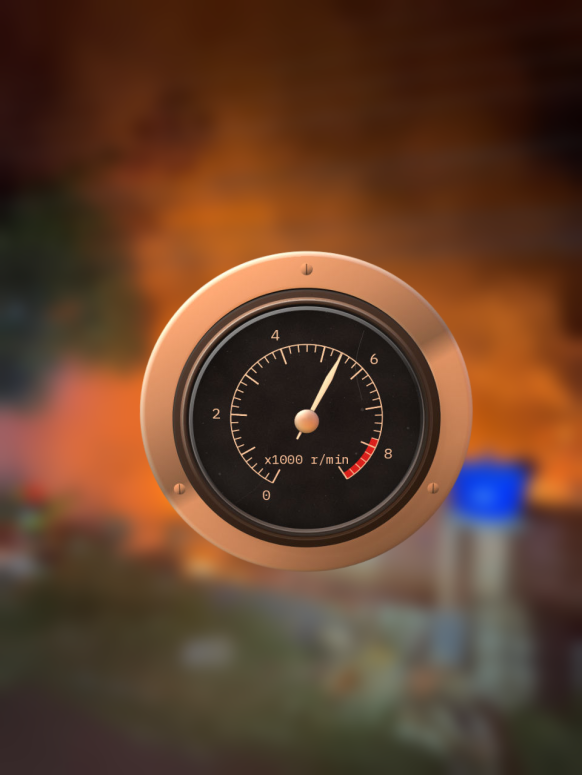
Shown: 5400; rpm
